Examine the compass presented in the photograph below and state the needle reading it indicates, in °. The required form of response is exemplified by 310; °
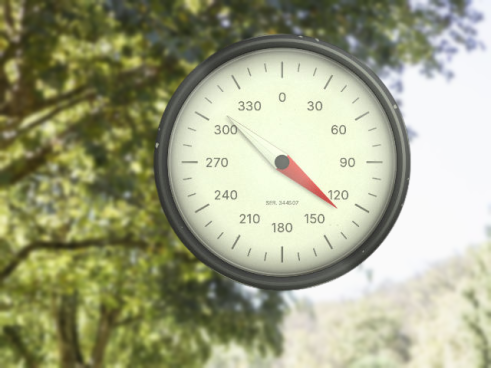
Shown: 130; °
